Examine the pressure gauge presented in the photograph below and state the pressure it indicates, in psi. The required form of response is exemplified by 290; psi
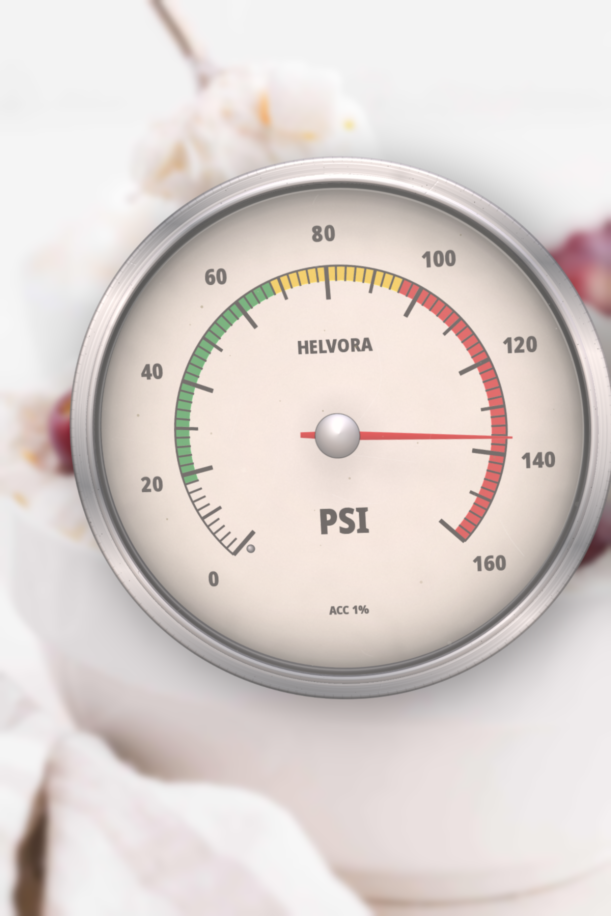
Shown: 136; psi
